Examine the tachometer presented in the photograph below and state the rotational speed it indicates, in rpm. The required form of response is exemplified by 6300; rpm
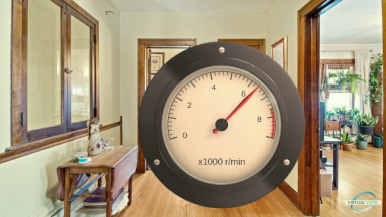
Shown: 6400; rpm
